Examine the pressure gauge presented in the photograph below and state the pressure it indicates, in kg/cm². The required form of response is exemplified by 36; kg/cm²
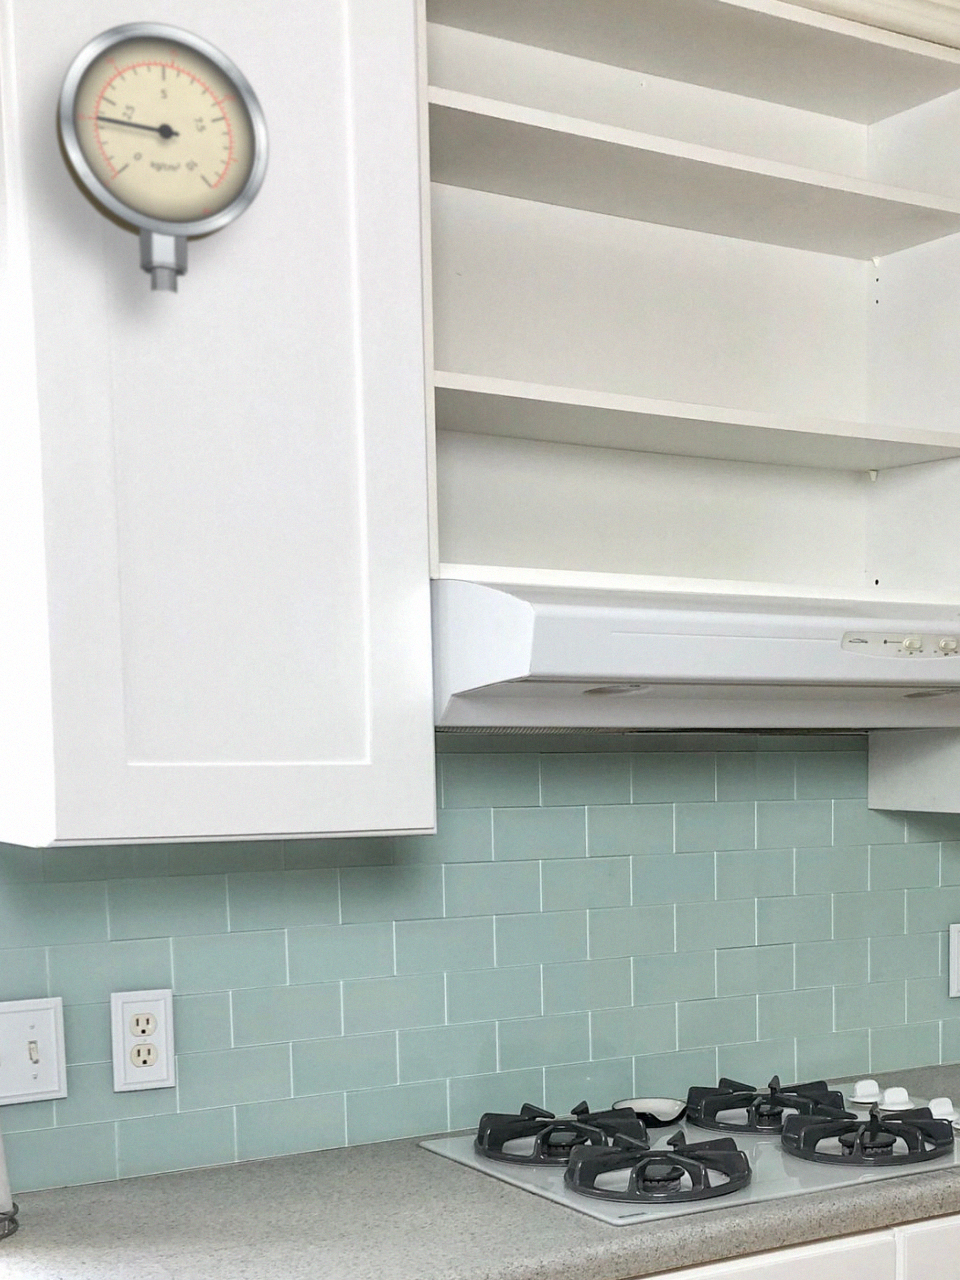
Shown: 1.75; kg/cm²
